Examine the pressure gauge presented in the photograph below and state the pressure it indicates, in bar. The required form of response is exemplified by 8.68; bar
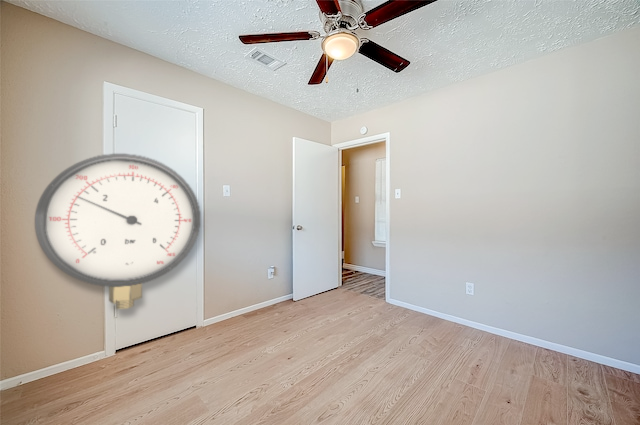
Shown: 1.6; bar
